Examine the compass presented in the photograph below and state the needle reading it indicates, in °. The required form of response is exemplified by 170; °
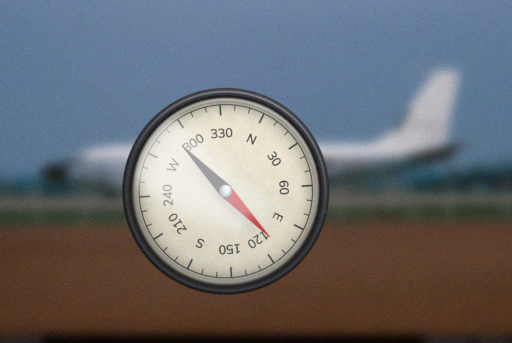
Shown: 110; °
